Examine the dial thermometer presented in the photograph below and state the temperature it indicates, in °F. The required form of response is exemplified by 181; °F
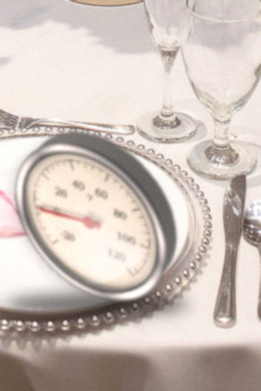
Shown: 0; °F
